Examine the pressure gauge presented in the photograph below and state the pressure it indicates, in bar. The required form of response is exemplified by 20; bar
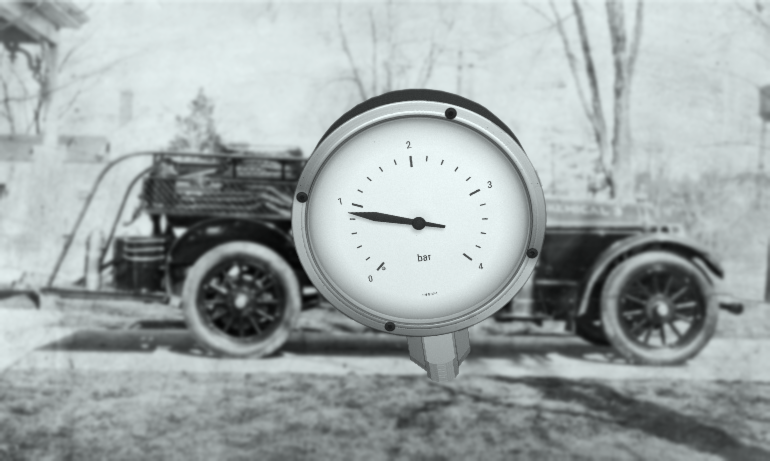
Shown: 0.9; bar
